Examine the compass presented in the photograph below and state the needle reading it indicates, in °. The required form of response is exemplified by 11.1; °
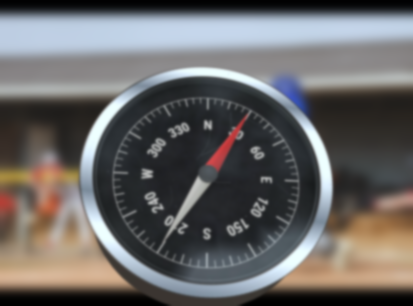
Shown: 30; °
